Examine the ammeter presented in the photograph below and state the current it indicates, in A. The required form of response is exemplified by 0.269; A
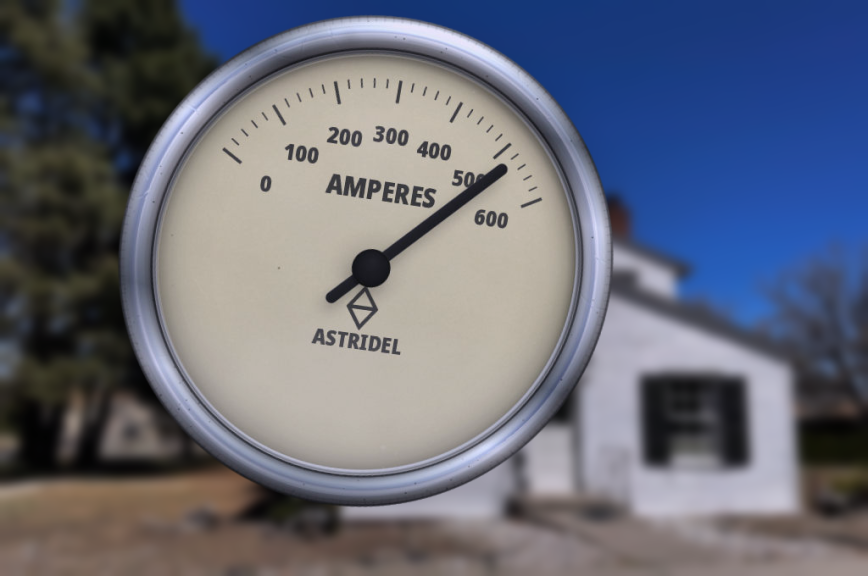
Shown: 520; A
